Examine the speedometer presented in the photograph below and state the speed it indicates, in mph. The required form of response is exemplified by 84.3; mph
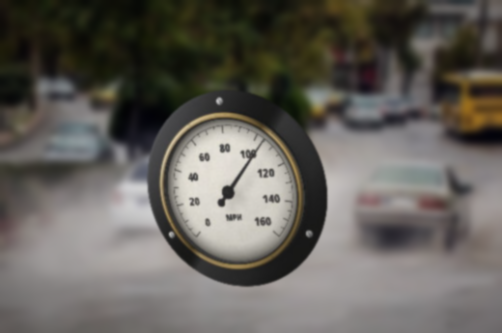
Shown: 105; mph
